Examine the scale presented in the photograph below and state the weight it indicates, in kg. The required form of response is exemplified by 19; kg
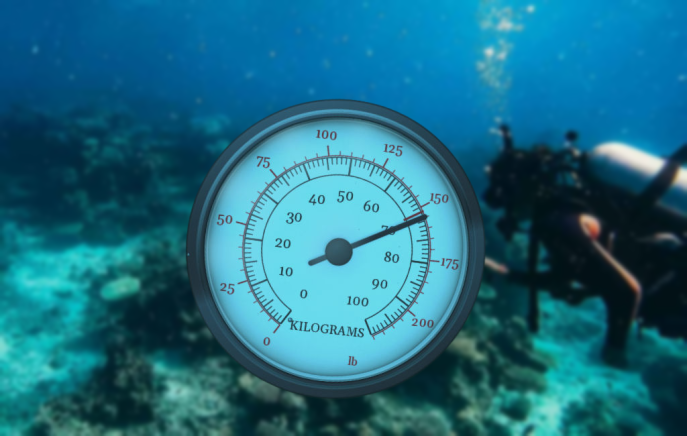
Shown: 70; kg
